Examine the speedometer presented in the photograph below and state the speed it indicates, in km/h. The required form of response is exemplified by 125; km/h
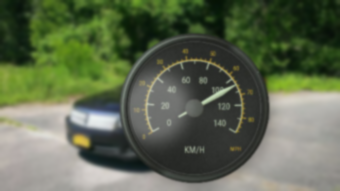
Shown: 105; km/h
